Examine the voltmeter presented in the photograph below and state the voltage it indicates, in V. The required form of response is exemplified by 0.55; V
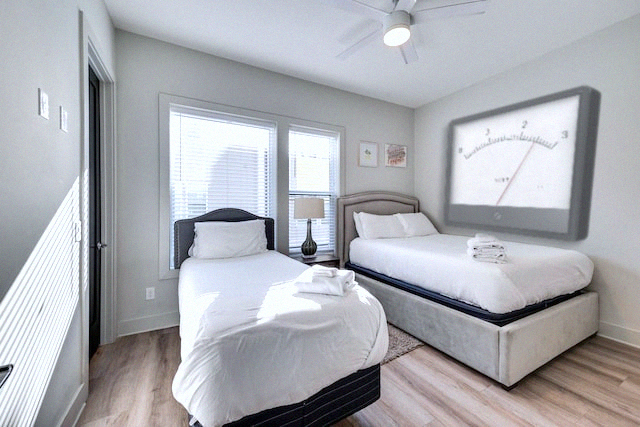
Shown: 2.5; V
